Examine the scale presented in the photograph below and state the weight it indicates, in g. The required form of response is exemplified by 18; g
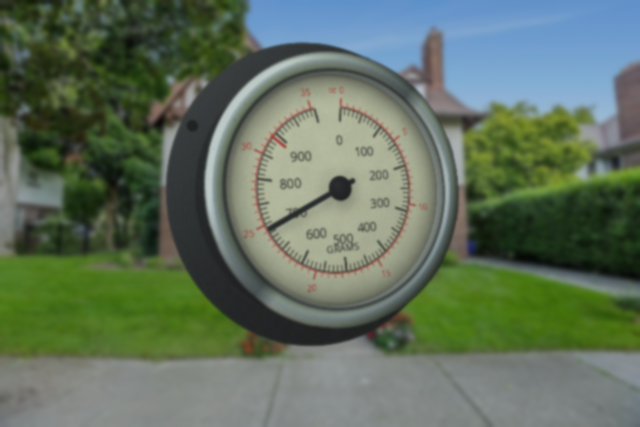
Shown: 700; g
